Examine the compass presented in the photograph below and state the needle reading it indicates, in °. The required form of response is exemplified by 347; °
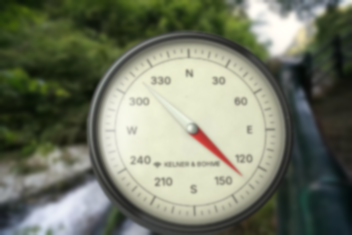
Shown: 135; °
